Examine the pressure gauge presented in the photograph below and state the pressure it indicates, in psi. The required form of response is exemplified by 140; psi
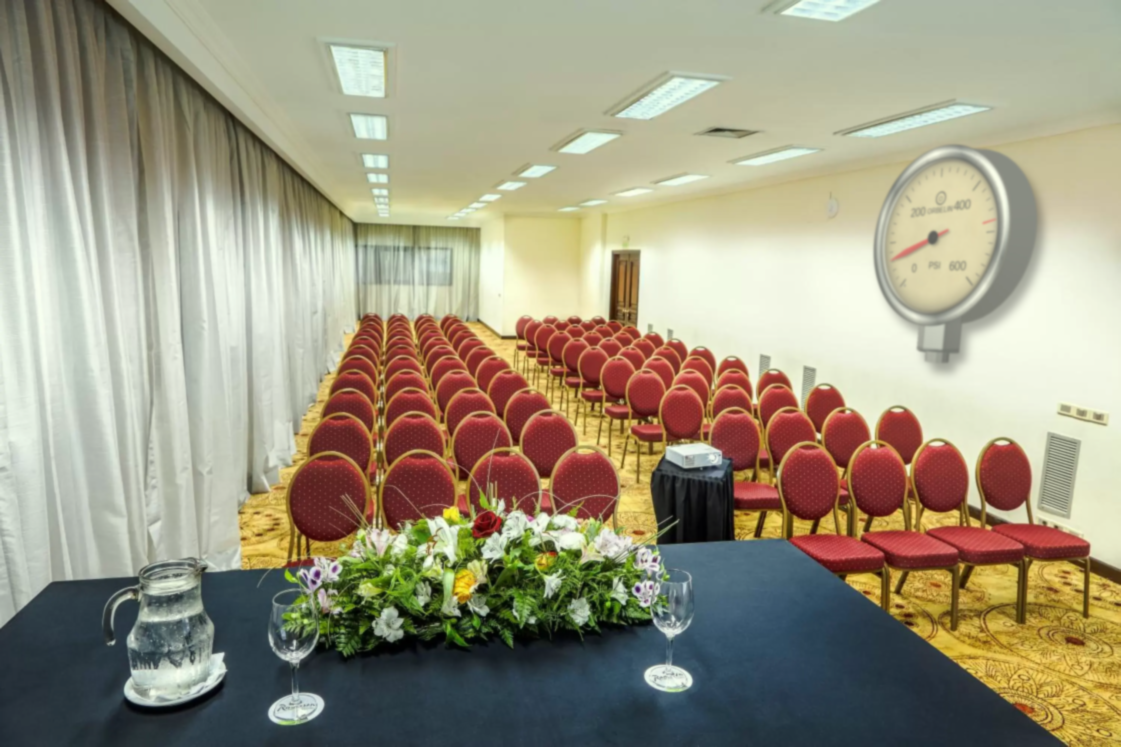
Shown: 60; psi
